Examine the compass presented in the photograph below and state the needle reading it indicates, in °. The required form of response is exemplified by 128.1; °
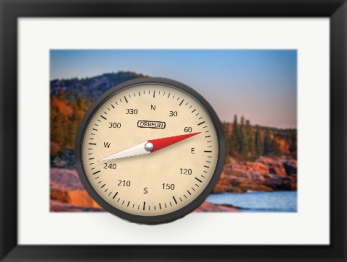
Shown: 70; °
